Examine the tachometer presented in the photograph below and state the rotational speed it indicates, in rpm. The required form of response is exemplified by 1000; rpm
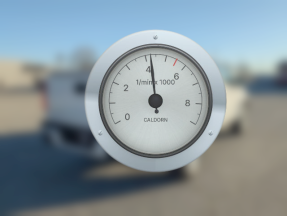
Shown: 4250; rpm
